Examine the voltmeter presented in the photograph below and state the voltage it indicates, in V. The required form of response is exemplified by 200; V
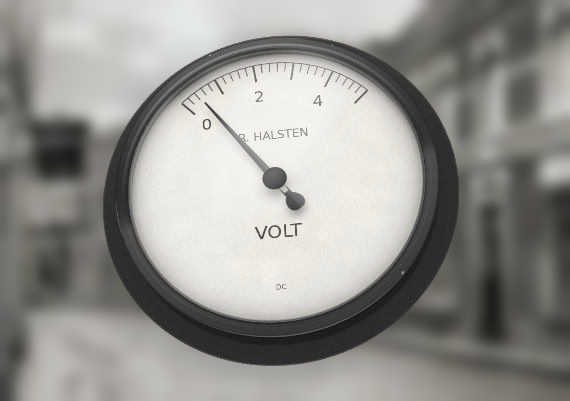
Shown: 0.4; V
